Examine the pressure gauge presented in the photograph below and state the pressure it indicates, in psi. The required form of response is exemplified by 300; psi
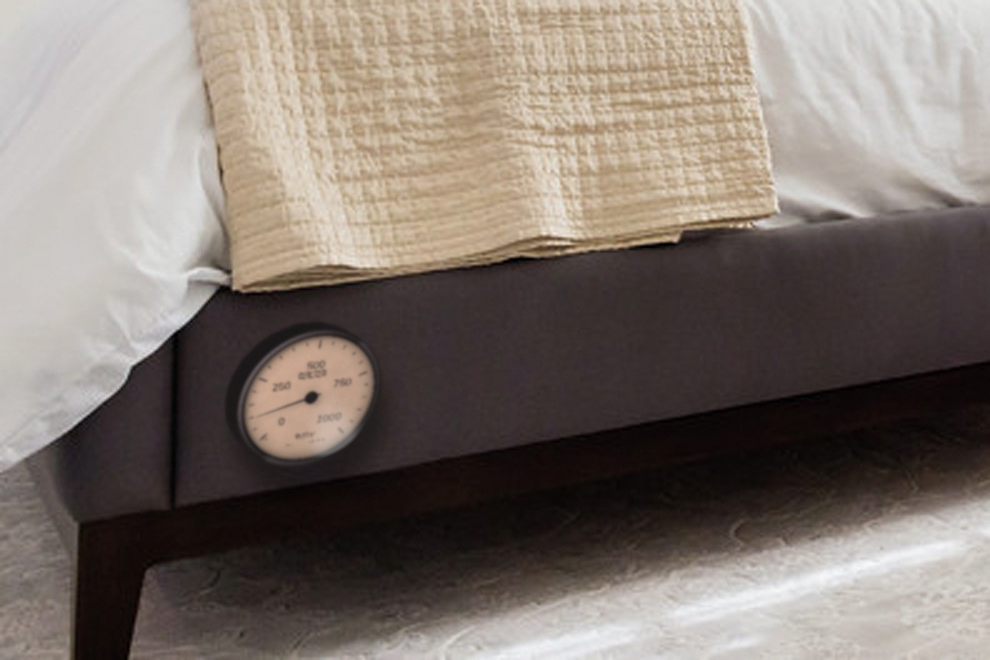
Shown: 100; psi
